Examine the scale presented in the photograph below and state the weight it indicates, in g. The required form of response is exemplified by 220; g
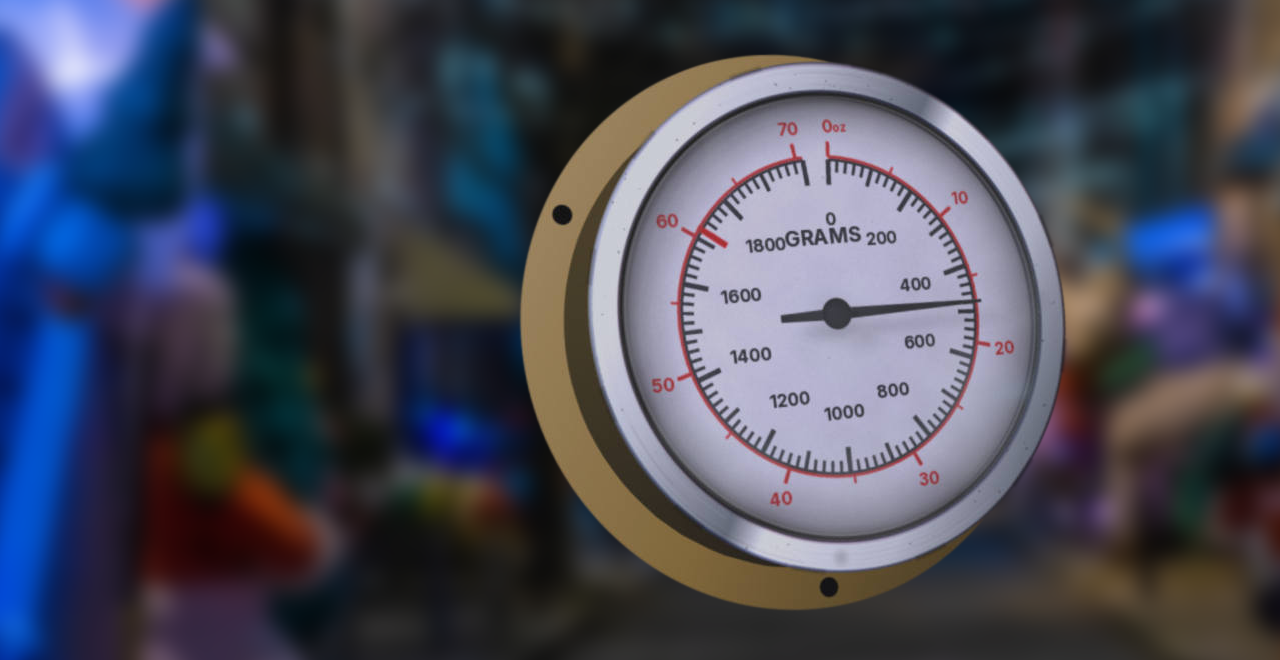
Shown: 480; g
